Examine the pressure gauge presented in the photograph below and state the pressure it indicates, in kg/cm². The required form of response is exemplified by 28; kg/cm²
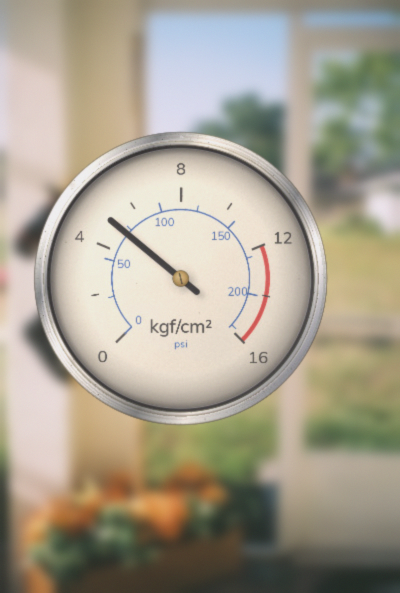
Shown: 5; kg/cm²
